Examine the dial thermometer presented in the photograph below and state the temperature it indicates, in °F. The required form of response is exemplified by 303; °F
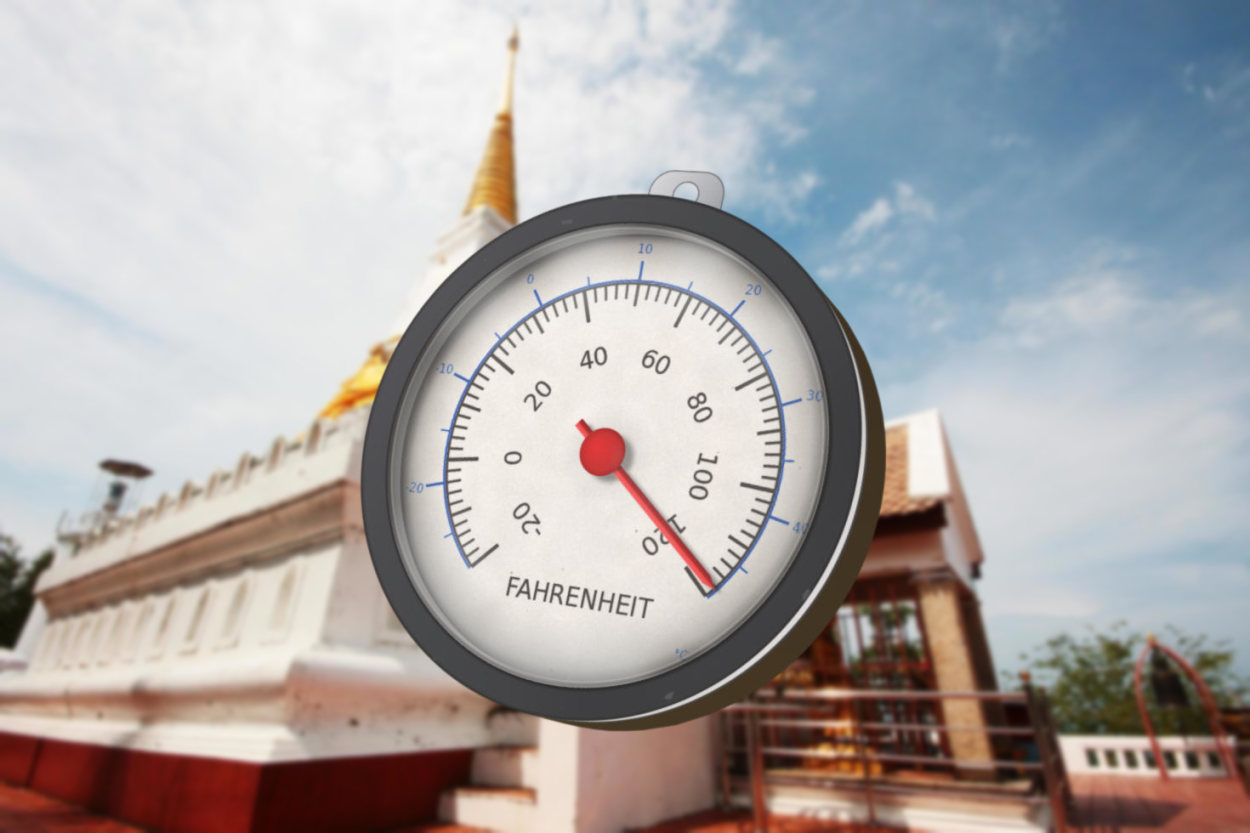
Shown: 118; °F
